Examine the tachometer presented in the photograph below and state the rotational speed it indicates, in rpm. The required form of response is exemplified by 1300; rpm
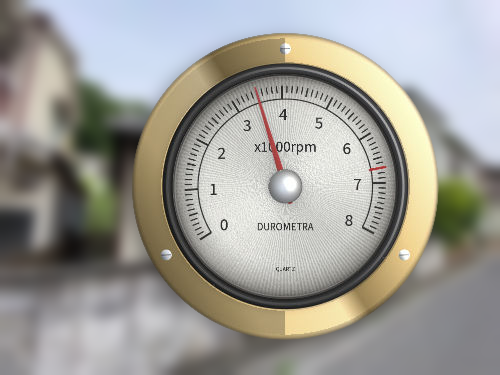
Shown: 3500; rpm
